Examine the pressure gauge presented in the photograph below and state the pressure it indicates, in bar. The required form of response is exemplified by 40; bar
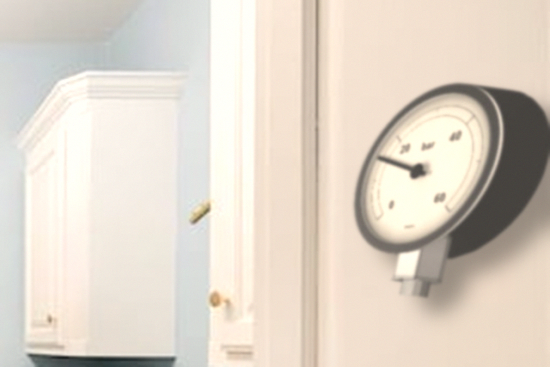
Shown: 15; bar
